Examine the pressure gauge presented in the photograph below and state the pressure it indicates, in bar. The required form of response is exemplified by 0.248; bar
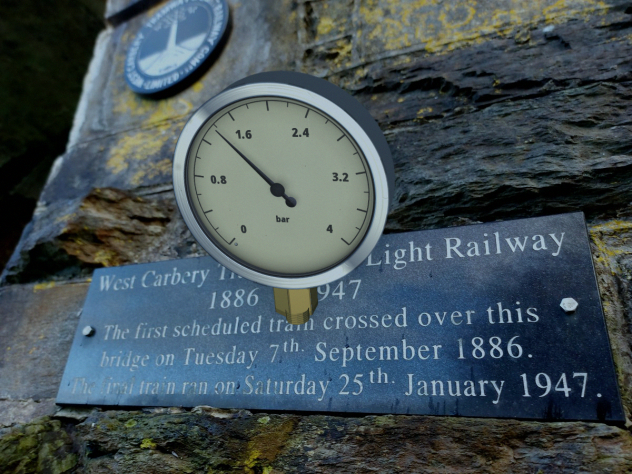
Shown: 1.4; bar
